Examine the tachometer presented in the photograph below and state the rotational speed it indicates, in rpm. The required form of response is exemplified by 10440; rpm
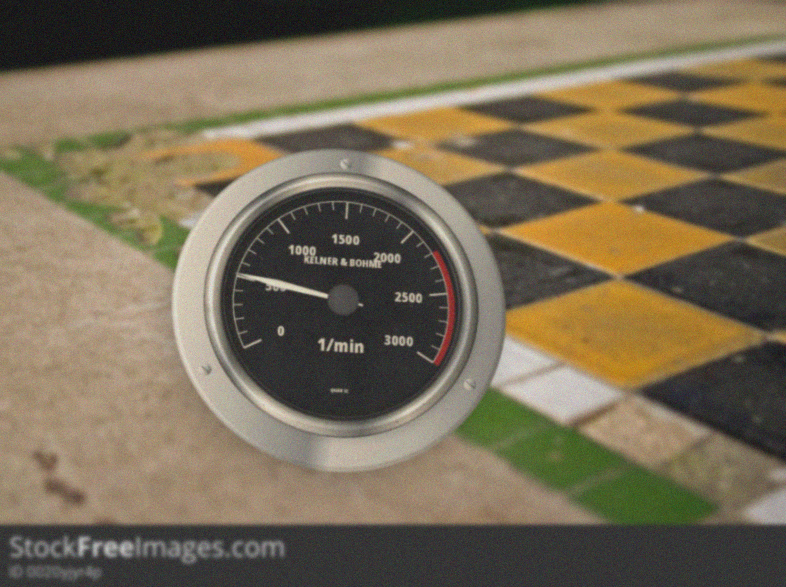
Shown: 500; rpm
